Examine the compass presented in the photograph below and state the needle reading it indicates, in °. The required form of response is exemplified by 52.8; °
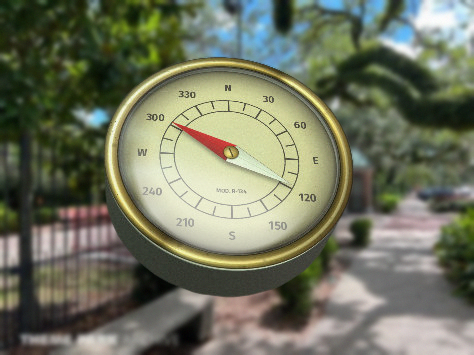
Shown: 300; °
